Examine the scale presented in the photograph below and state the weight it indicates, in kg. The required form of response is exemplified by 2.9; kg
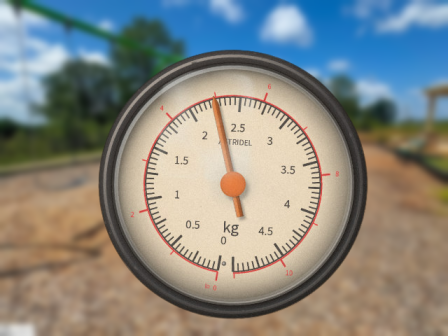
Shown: 2.25; kg
